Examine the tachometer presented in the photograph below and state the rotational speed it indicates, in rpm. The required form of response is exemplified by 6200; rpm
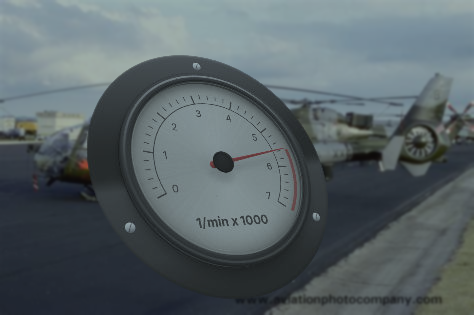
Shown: 5600; rpm
